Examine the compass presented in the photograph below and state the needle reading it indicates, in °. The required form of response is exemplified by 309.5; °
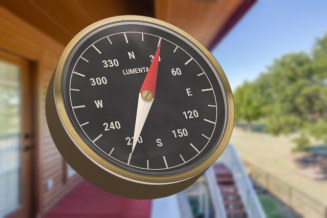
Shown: 30; °
